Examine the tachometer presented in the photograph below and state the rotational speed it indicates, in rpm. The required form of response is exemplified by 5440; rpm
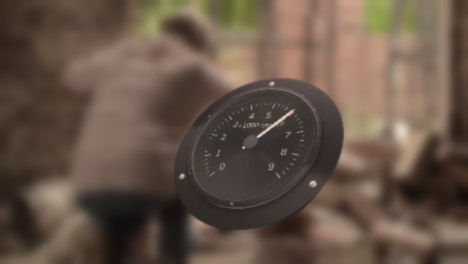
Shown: 6000; rpm
